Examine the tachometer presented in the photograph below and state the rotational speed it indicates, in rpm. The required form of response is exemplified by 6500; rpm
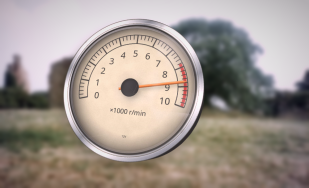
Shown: 8800; rpm
